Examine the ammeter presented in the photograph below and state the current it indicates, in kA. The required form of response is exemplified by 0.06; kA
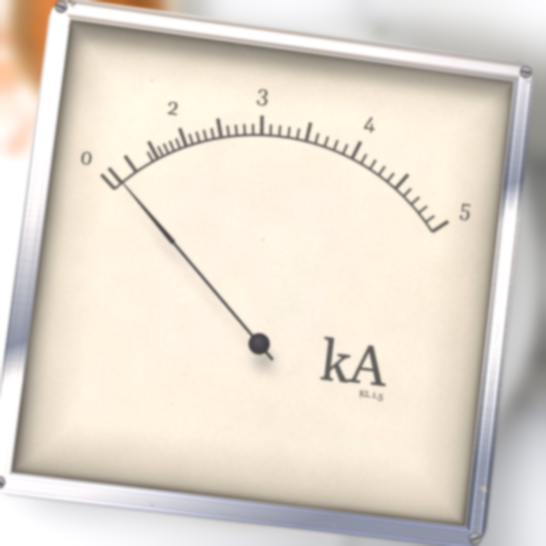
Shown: 0.5; kA
